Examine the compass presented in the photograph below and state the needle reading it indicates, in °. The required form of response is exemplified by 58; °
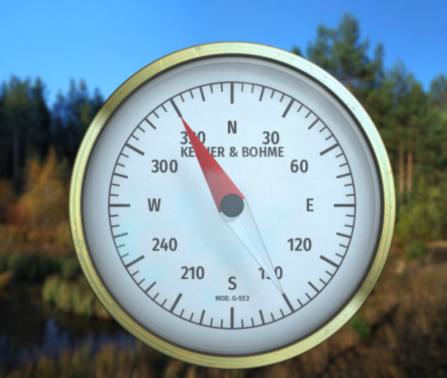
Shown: 330; °
